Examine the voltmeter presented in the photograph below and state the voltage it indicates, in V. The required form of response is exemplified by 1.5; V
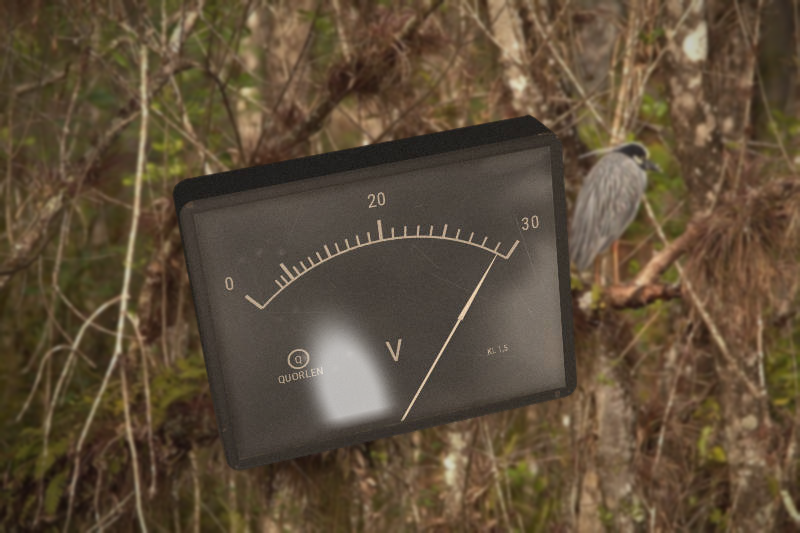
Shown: 29; V
